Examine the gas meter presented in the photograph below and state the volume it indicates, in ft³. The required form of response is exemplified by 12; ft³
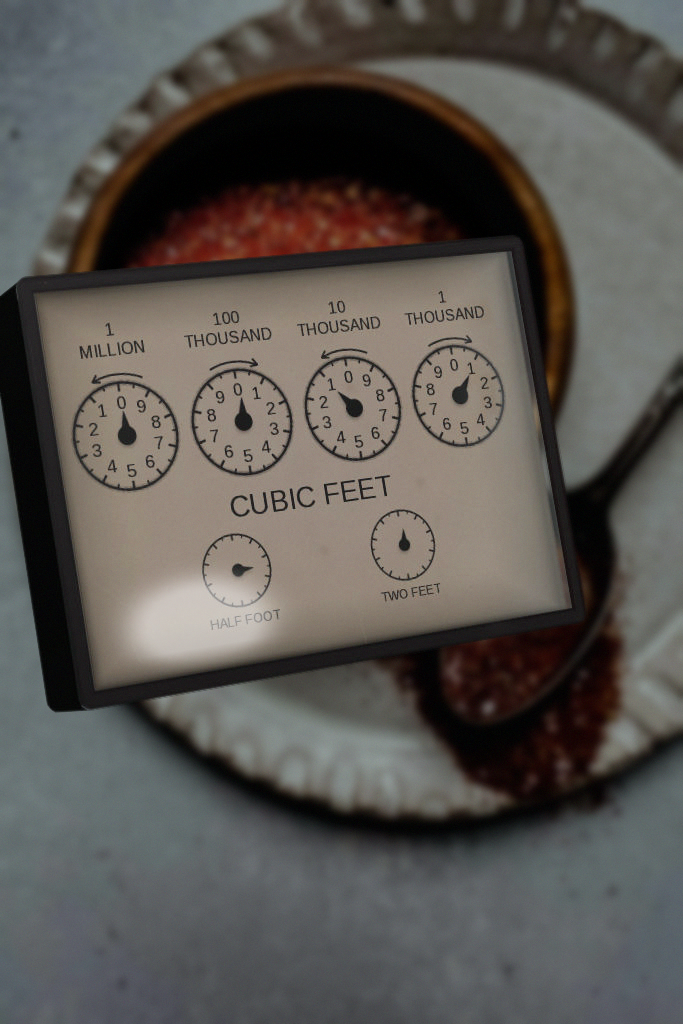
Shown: 1100; ft³
